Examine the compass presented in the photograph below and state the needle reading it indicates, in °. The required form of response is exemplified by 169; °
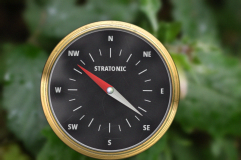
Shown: 307.5; °
